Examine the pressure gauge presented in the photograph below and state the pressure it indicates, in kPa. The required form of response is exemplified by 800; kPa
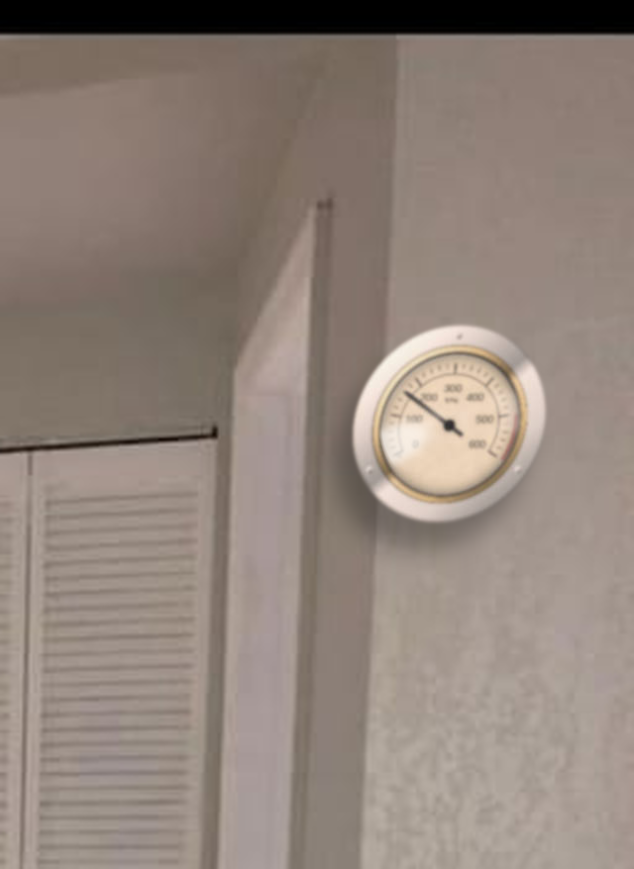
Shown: 160; kPa
